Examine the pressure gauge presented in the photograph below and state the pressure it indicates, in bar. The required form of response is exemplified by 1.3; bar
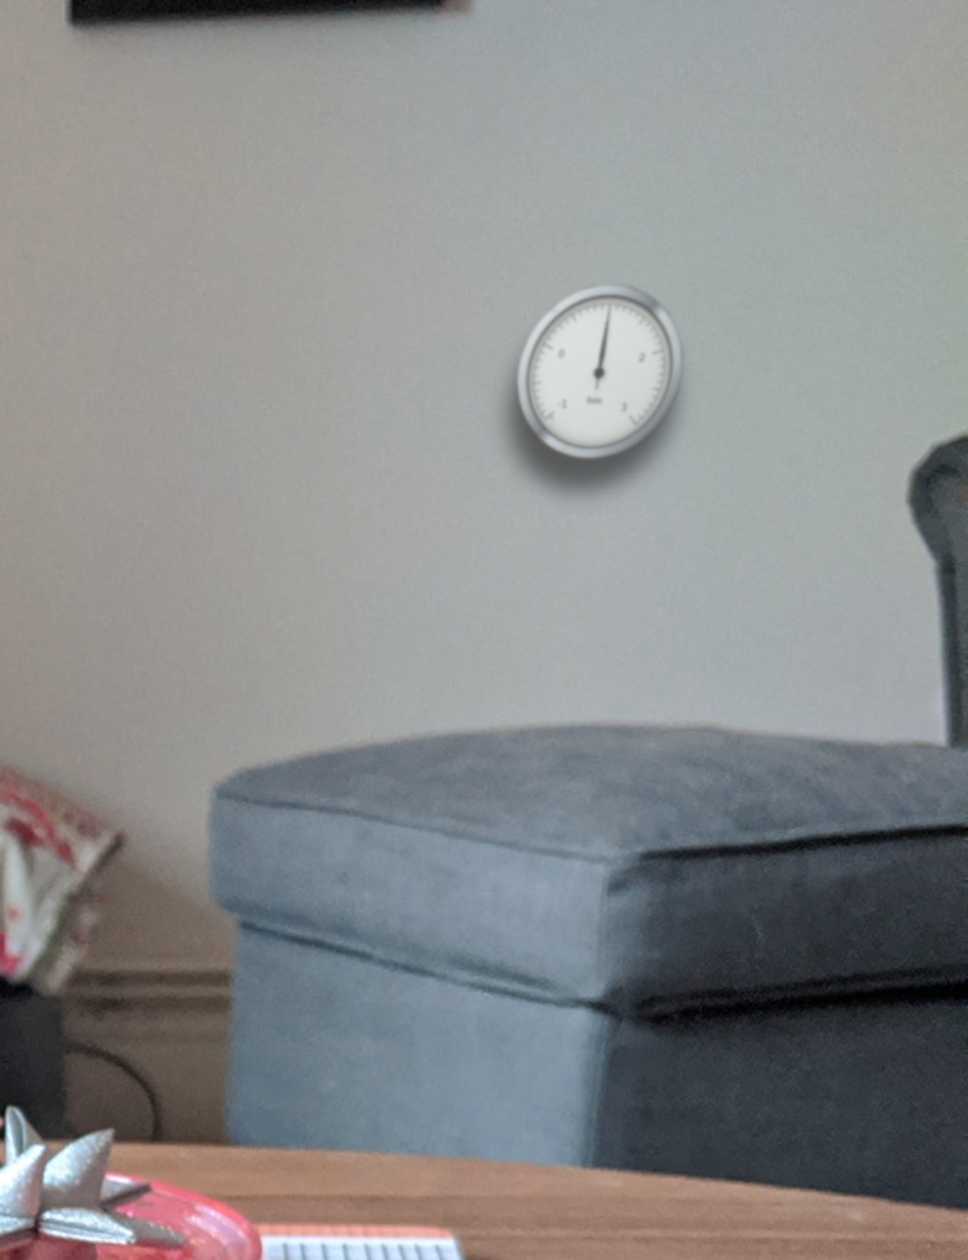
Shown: 1; bar
